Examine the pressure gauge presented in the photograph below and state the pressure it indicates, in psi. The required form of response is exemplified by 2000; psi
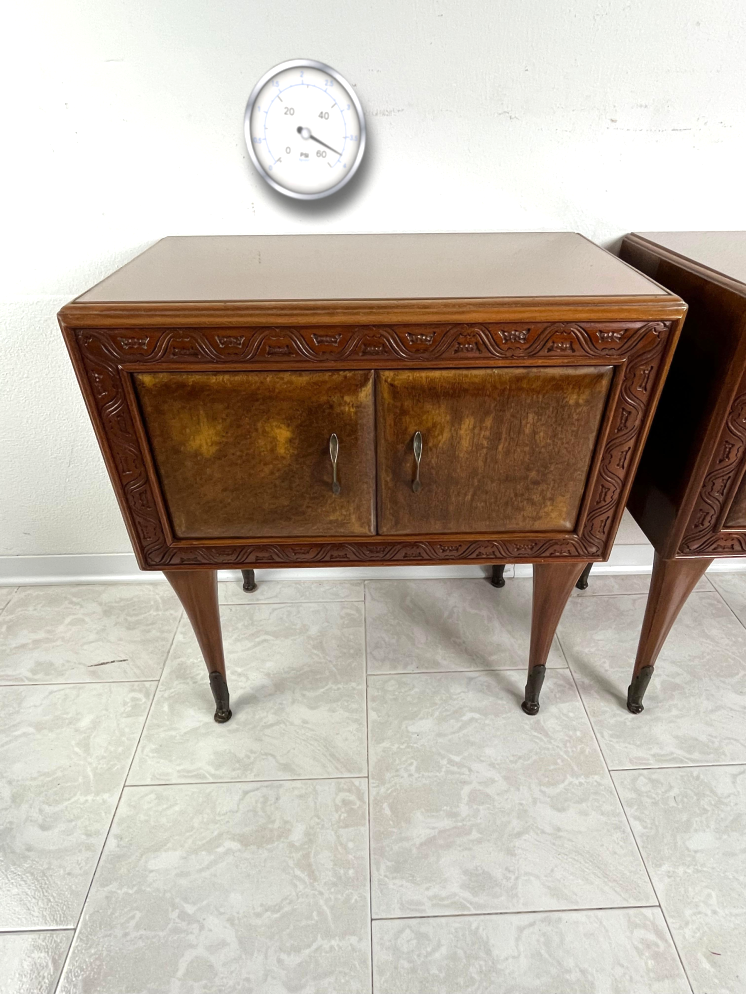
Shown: 55; psi
